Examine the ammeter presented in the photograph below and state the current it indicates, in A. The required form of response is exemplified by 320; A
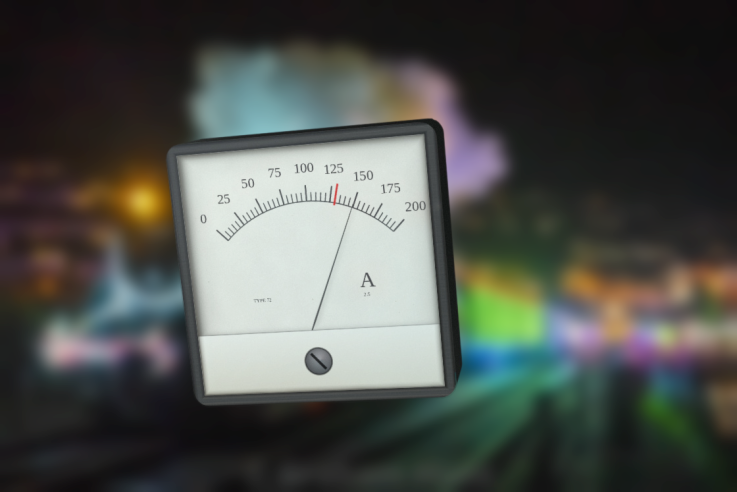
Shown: 150; A
